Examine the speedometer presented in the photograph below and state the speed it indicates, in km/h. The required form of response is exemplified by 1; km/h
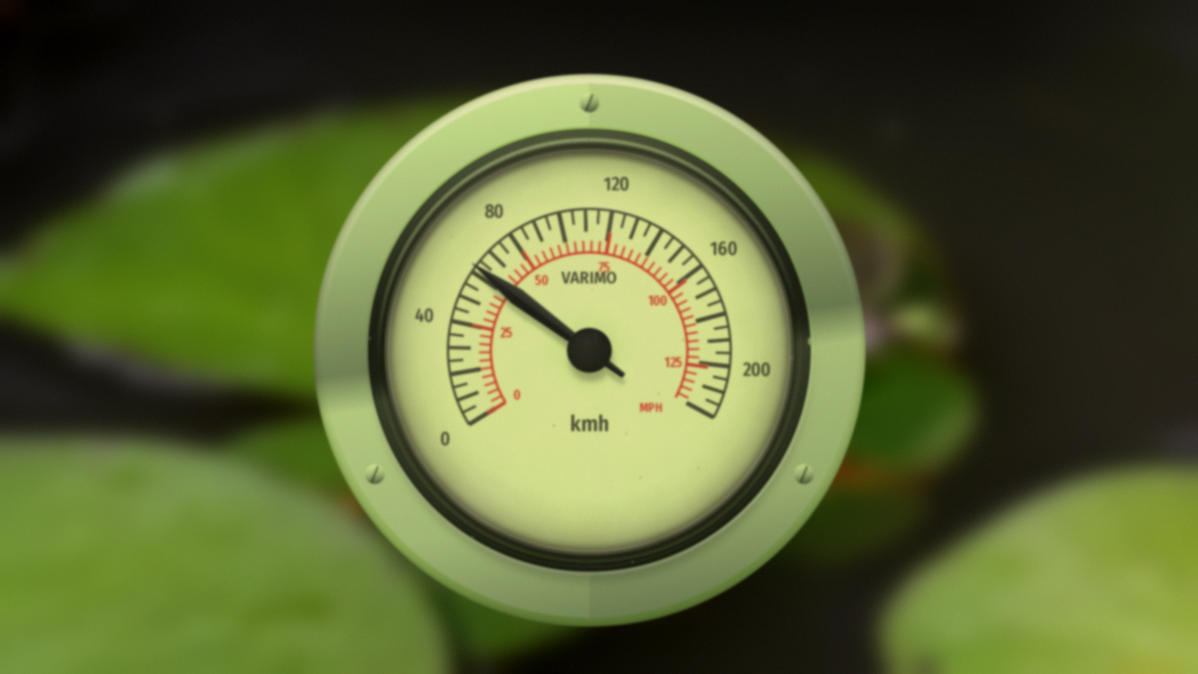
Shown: 62.5; km/h
